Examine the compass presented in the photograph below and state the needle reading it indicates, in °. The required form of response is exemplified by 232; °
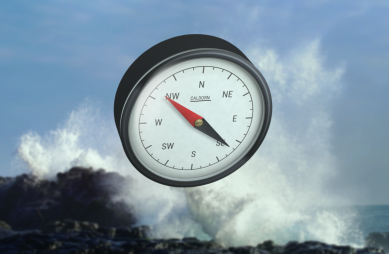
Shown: 310; °
